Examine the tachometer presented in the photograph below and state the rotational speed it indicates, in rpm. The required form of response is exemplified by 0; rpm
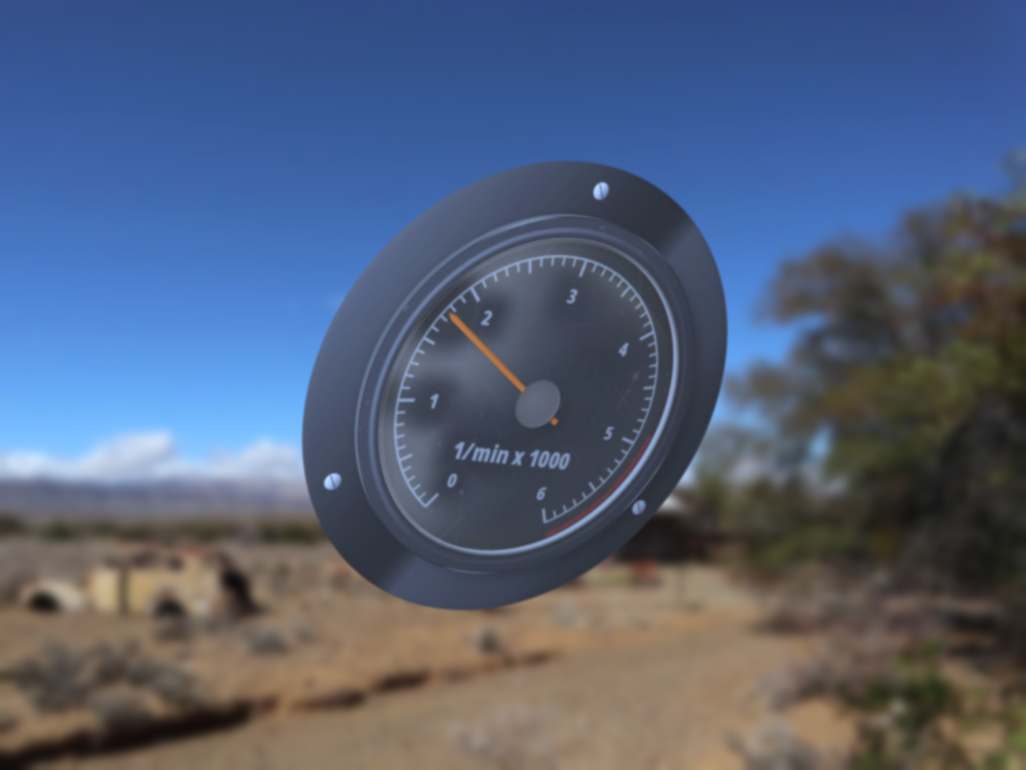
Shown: 1750; rpm
